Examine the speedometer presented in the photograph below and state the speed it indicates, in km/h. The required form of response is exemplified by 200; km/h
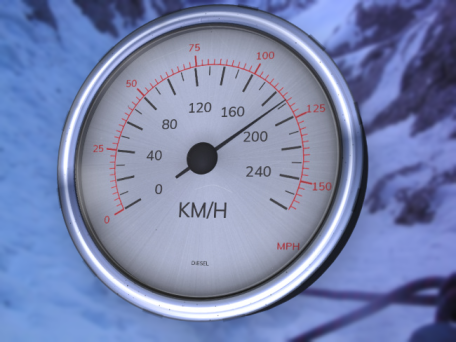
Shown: 190; km/h
